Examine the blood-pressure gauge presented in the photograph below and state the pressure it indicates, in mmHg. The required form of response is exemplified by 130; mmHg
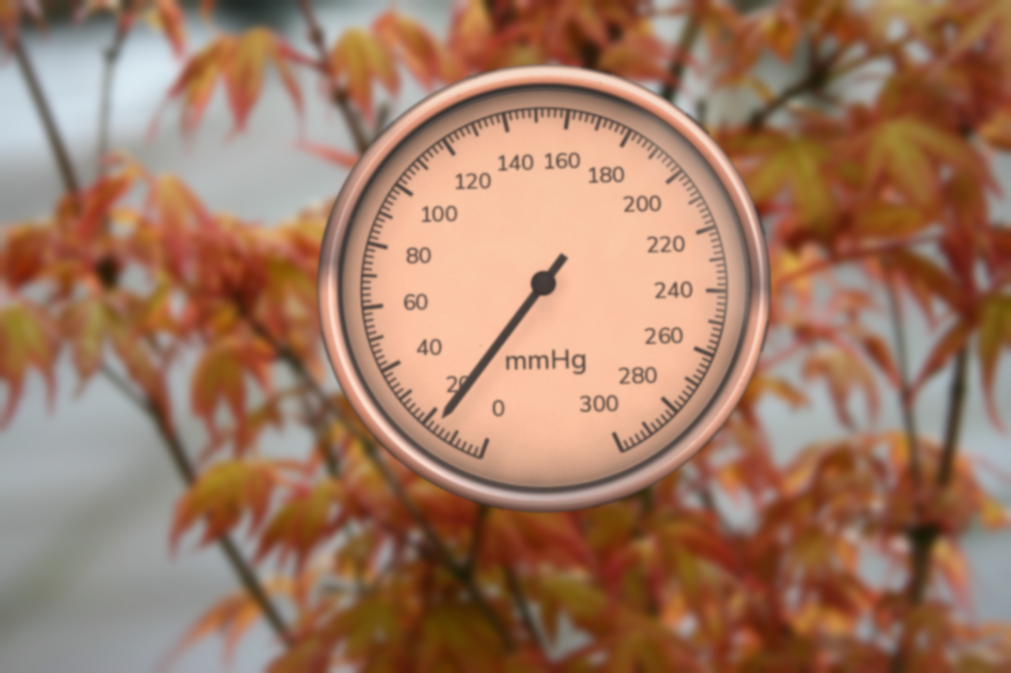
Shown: 16; mmHg
